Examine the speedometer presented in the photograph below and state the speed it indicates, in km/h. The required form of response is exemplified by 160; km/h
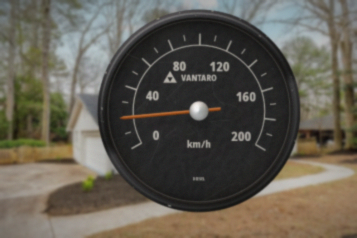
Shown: 20; km/h
